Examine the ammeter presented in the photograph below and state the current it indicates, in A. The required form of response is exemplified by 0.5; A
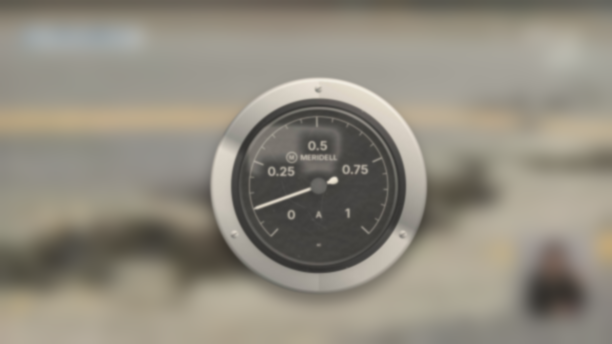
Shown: 0.1; A
